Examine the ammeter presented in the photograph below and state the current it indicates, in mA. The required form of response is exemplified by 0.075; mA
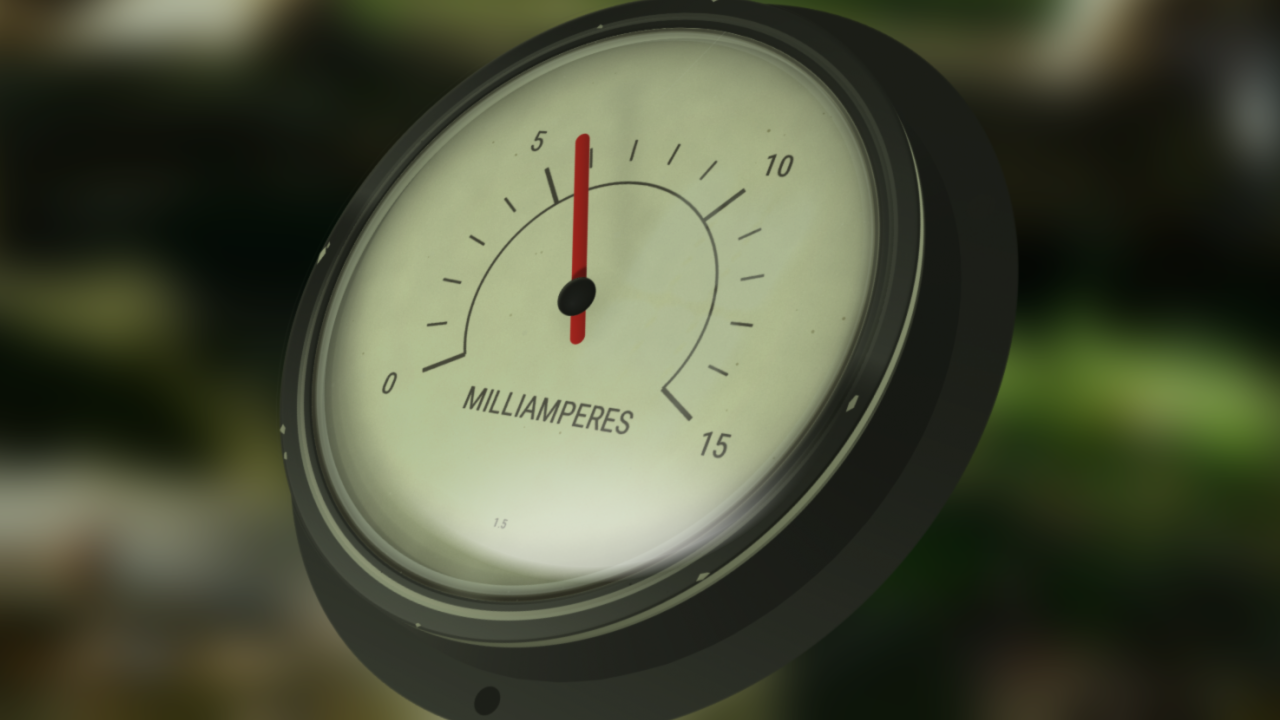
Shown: 6; mA
